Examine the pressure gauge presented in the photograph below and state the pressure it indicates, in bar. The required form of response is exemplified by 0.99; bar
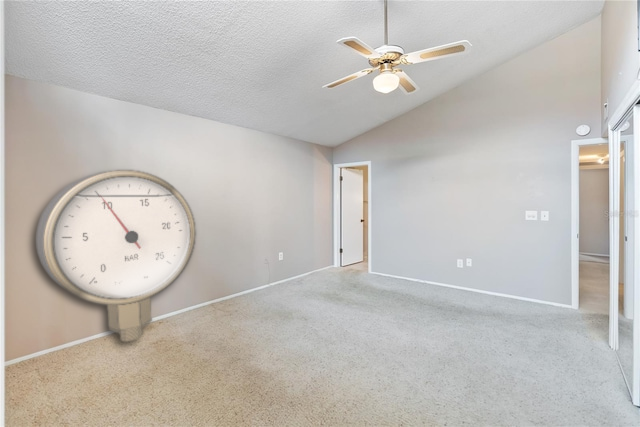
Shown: 10; bar
